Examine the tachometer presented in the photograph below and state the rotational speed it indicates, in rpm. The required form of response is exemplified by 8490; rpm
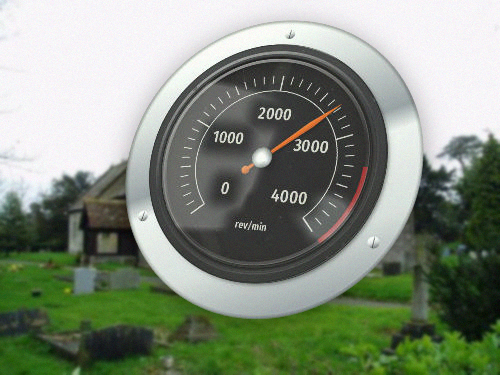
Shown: 2700; rpm
